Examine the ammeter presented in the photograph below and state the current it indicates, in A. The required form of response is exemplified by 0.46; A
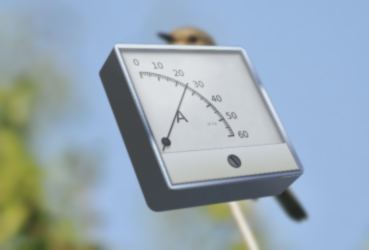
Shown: 25; A
